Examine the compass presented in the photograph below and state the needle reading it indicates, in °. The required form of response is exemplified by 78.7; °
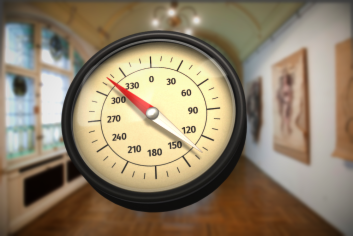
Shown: 315; °
